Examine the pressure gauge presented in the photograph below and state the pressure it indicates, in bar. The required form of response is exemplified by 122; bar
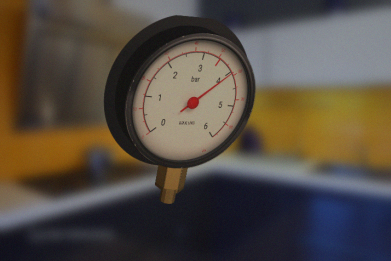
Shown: 4; bar
